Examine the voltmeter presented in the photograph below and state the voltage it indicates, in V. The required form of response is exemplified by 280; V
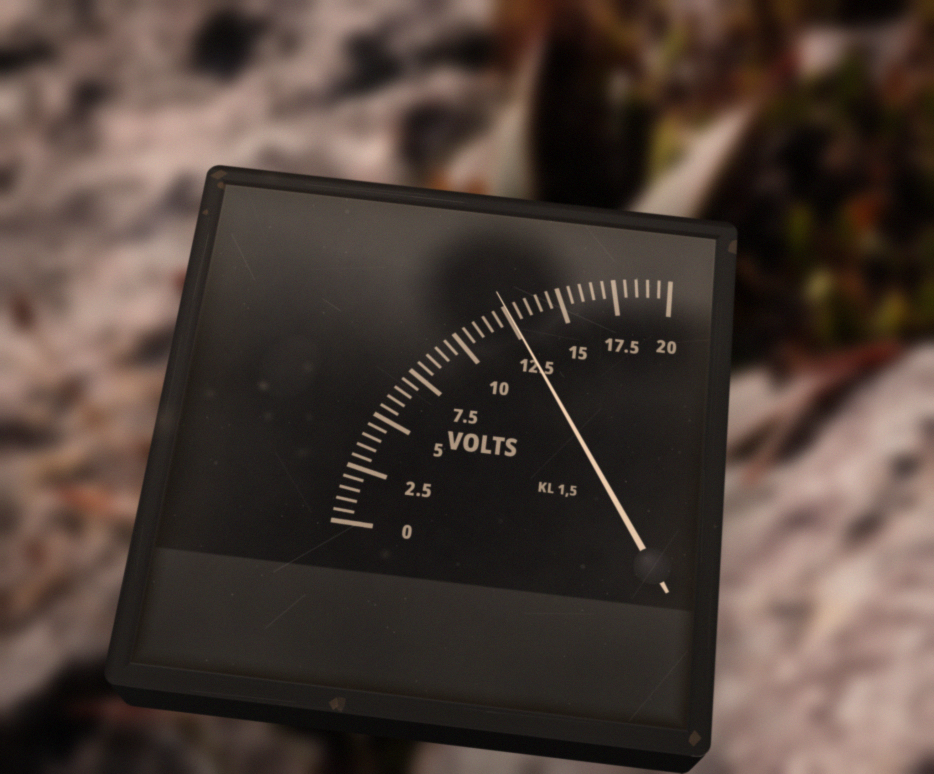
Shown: 12.5; V
